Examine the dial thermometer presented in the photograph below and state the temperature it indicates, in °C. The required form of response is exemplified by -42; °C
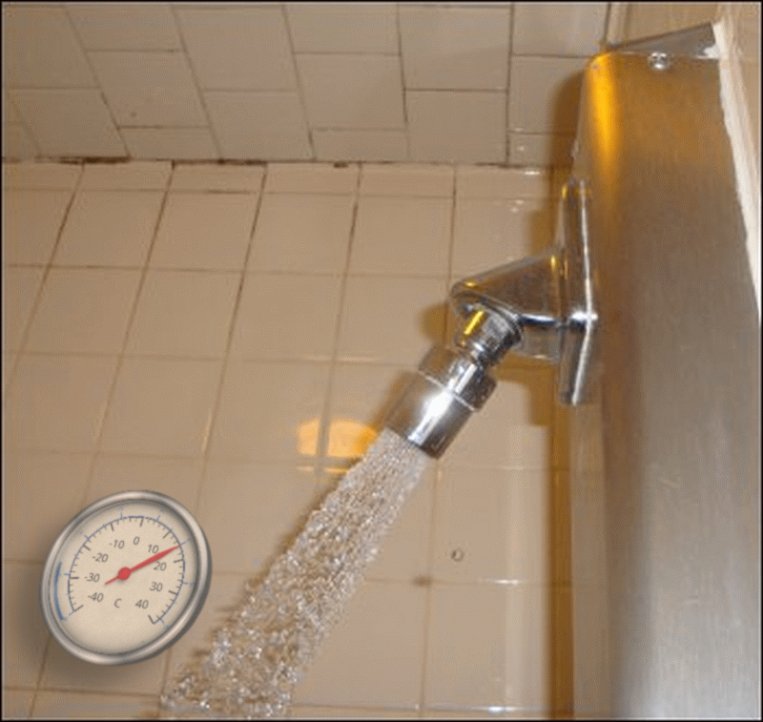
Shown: 16; °C
